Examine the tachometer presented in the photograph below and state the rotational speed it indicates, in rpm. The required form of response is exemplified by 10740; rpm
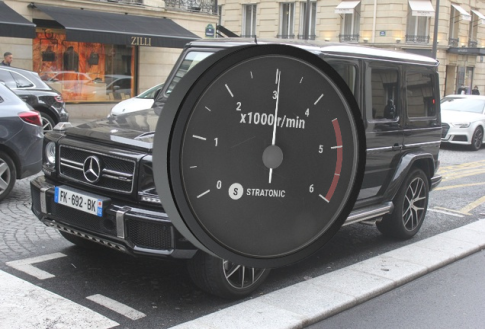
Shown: 3000; rpm
